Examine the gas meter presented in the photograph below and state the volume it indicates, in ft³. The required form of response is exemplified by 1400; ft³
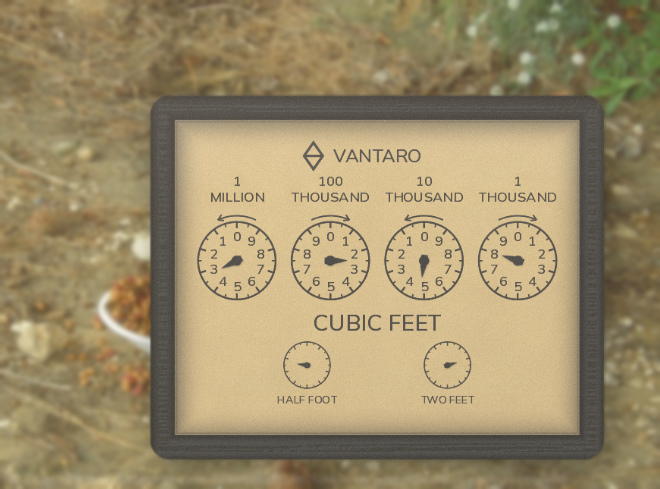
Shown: 324800; ft³
